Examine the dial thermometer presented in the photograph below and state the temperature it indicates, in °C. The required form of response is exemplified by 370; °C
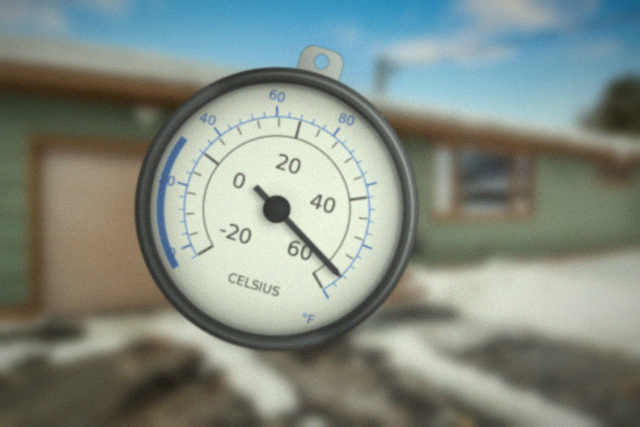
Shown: 56; °C
